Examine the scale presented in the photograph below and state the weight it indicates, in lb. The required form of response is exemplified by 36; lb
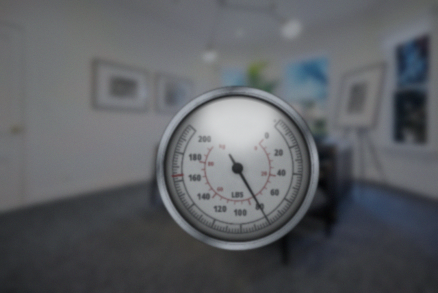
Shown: 80; lb
